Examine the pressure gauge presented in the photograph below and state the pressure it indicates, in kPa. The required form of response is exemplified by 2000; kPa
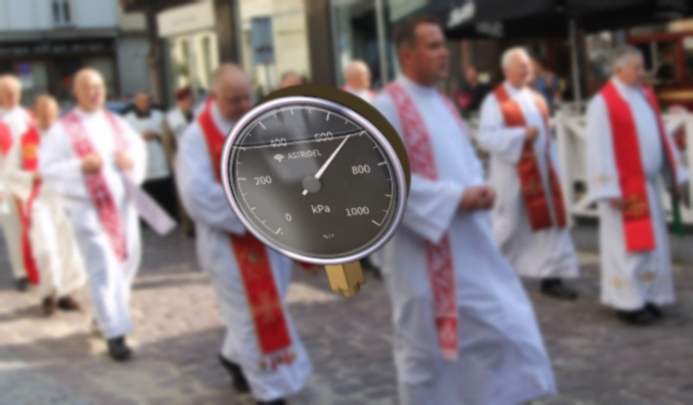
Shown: 675; kPa
